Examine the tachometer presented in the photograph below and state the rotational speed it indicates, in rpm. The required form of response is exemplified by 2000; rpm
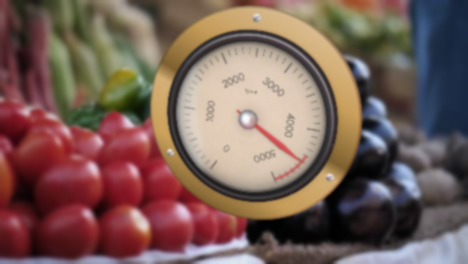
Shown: 4500; rpm
